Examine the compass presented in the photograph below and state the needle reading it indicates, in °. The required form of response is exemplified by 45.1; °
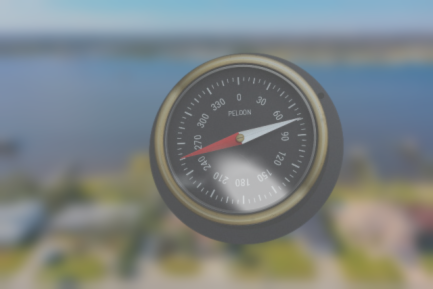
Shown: 255; °
